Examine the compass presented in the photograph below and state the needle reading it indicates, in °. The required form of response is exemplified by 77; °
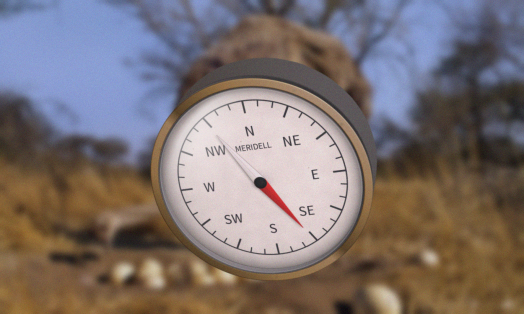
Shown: 150; °
